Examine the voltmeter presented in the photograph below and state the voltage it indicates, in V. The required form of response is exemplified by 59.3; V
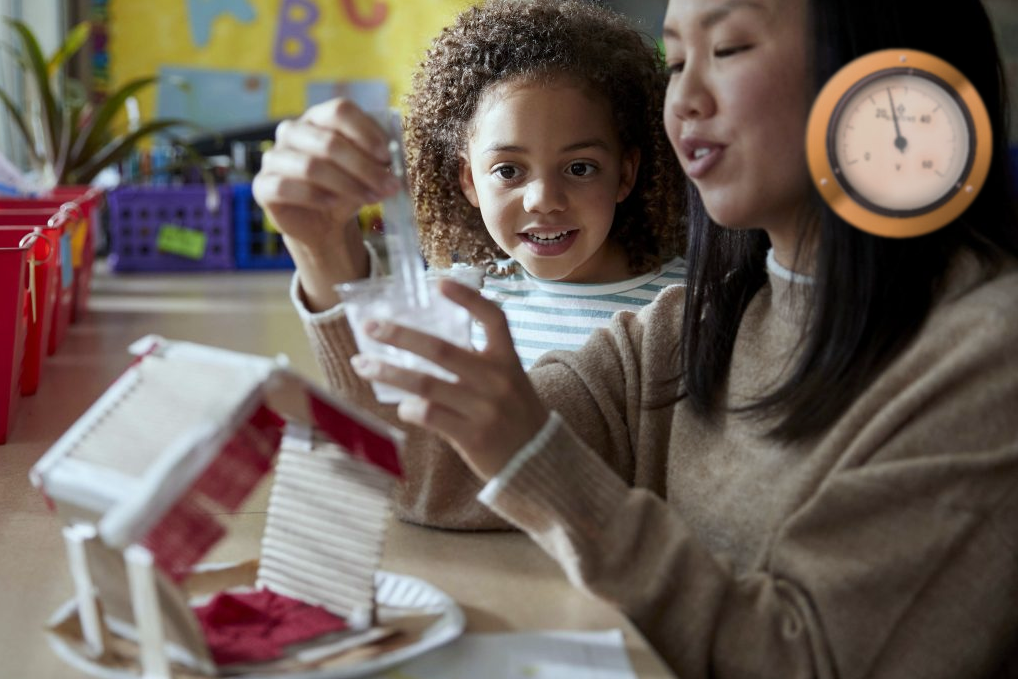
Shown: 25; V
